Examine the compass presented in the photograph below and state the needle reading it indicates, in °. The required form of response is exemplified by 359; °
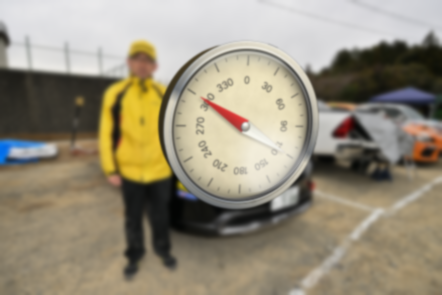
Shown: 300; °
